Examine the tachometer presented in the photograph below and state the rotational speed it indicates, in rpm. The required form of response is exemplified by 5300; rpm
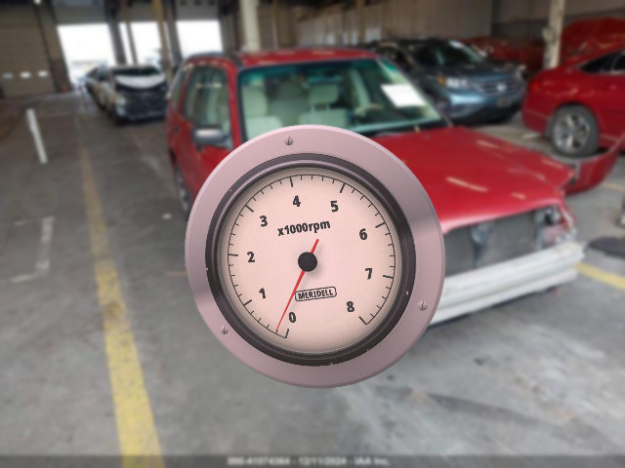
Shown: 200; rpm
